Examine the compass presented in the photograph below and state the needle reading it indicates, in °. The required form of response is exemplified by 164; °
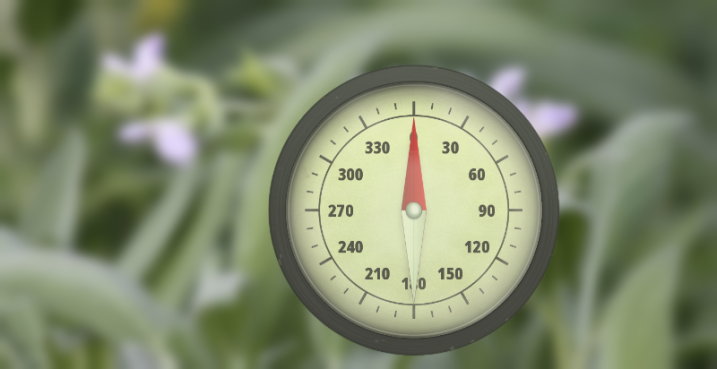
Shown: 0; °
